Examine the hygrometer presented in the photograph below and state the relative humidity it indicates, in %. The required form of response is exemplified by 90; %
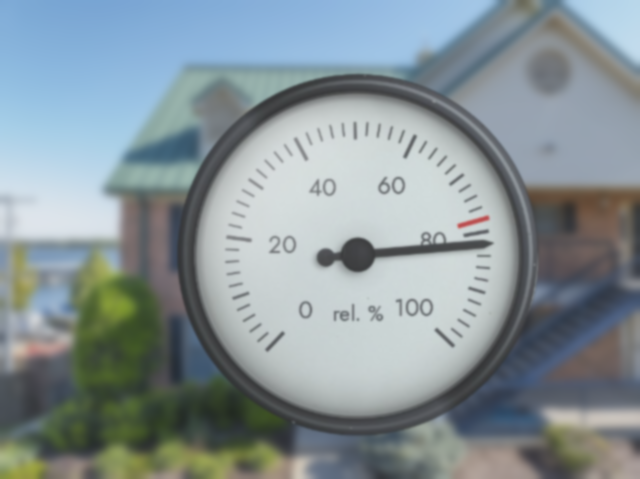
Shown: 82; %
